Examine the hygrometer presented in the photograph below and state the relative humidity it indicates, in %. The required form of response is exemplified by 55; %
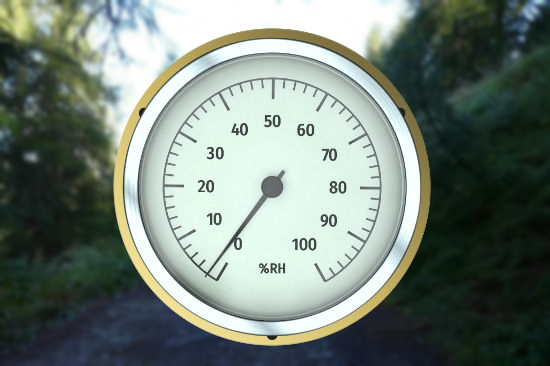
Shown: 2; %
